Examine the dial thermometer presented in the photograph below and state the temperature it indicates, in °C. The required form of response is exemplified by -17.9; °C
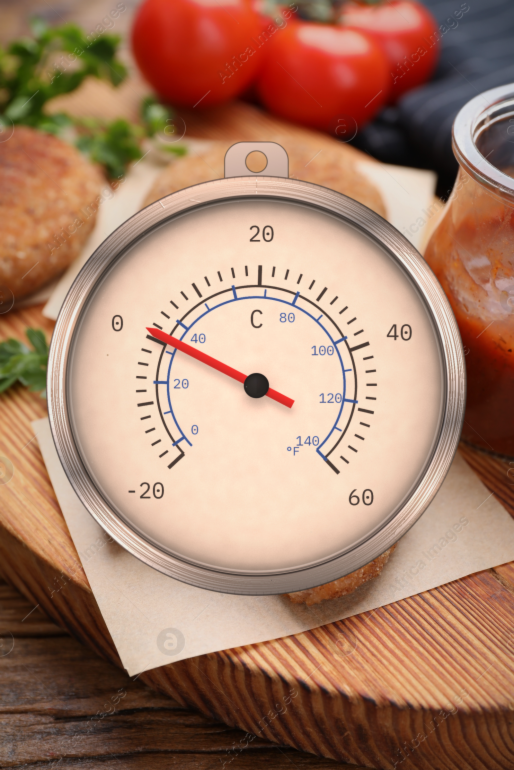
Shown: 1; °C
